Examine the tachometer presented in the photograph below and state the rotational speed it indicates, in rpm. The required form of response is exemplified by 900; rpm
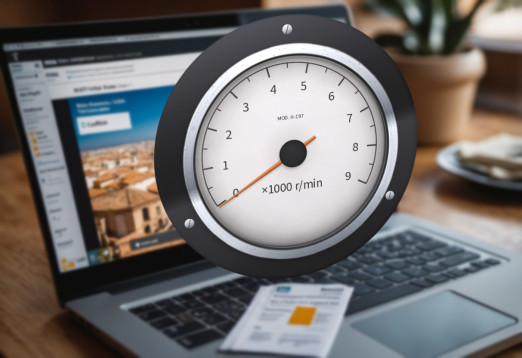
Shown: 0; rpm
